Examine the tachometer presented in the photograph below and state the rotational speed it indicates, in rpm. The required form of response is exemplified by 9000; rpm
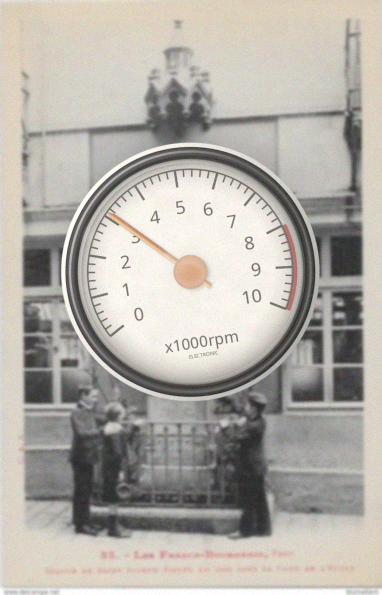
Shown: 3100; rpm
